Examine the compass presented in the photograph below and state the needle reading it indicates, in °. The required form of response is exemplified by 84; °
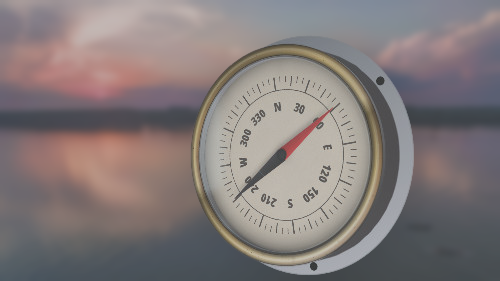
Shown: 60; °
